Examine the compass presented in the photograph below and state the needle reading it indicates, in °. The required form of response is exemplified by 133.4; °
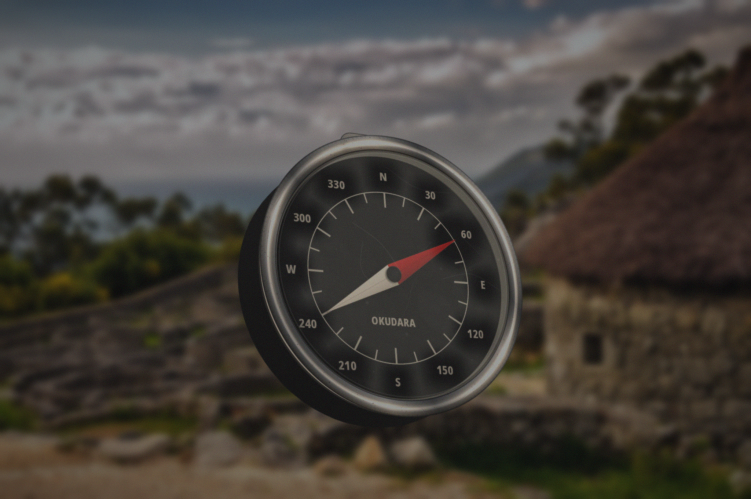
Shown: 60; °
